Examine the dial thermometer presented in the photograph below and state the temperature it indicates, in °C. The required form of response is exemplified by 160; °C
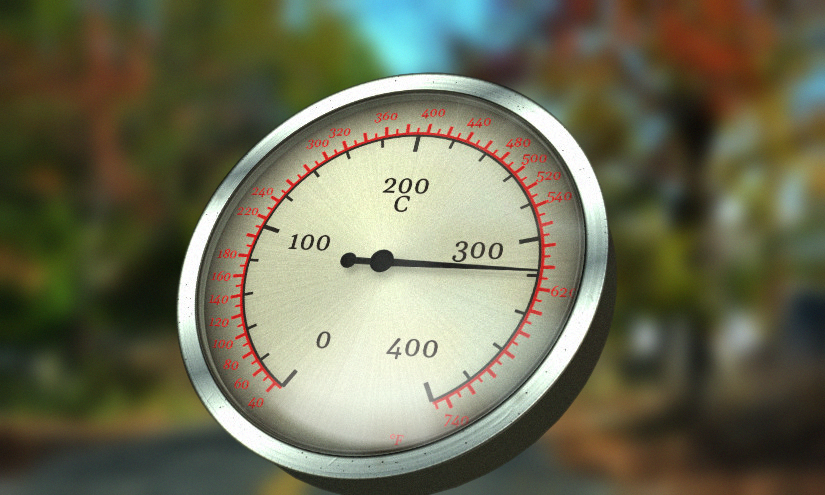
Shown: 320; °C
